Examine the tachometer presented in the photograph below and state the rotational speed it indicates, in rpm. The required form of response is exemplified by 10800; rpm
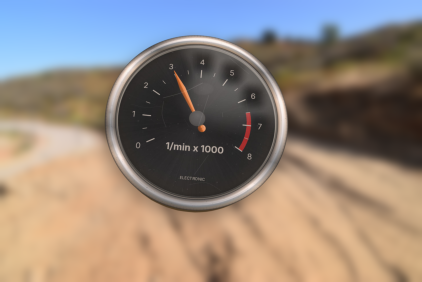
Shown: 3000; rpm
